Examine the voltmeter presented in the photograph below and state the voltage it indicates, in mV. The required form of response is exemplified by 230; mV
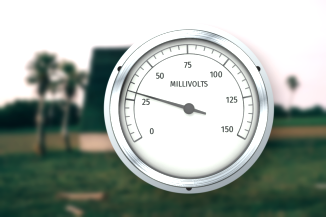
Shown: 30; mV
